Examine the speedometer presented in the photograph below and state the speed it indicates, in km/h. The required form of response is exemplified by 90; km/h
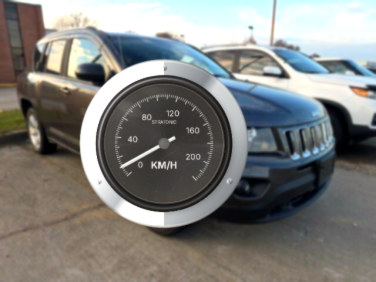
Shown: 10; km/h
